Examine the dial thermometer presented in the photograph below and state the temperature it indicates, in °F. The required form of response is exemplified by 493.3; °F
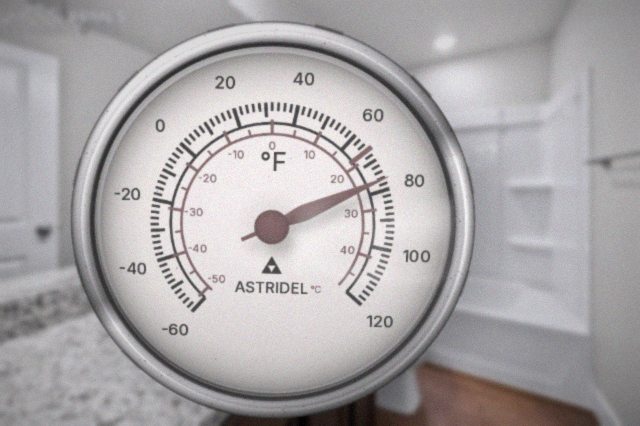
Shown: 76; °F
